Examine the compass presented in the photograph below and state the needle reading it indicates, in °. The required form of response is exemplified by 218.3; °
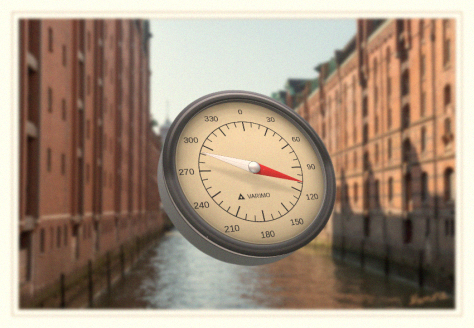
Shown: 110; °
